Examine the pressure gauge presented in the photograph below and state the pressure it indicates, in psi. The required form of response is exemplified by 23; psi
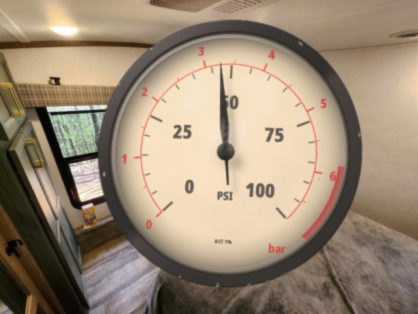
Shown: 47.5; psi
